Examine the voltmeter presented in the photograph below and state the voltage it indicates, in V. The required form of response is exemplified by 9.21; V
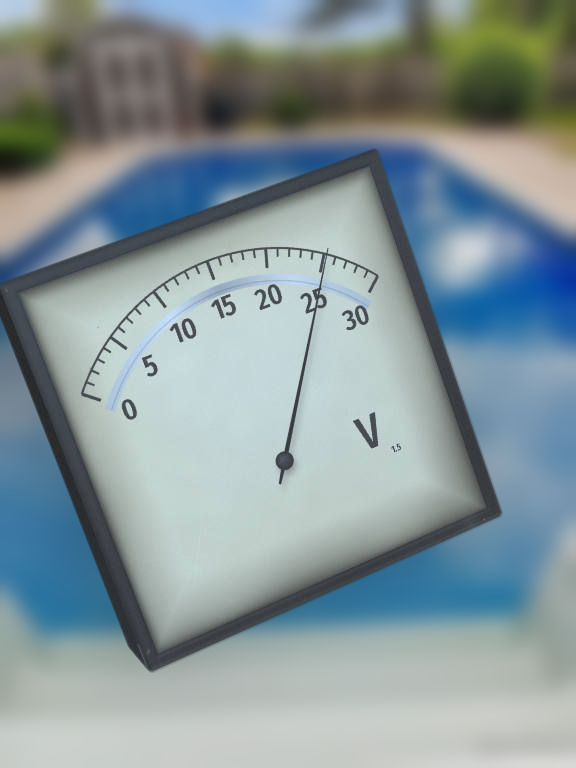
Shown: 25; V
